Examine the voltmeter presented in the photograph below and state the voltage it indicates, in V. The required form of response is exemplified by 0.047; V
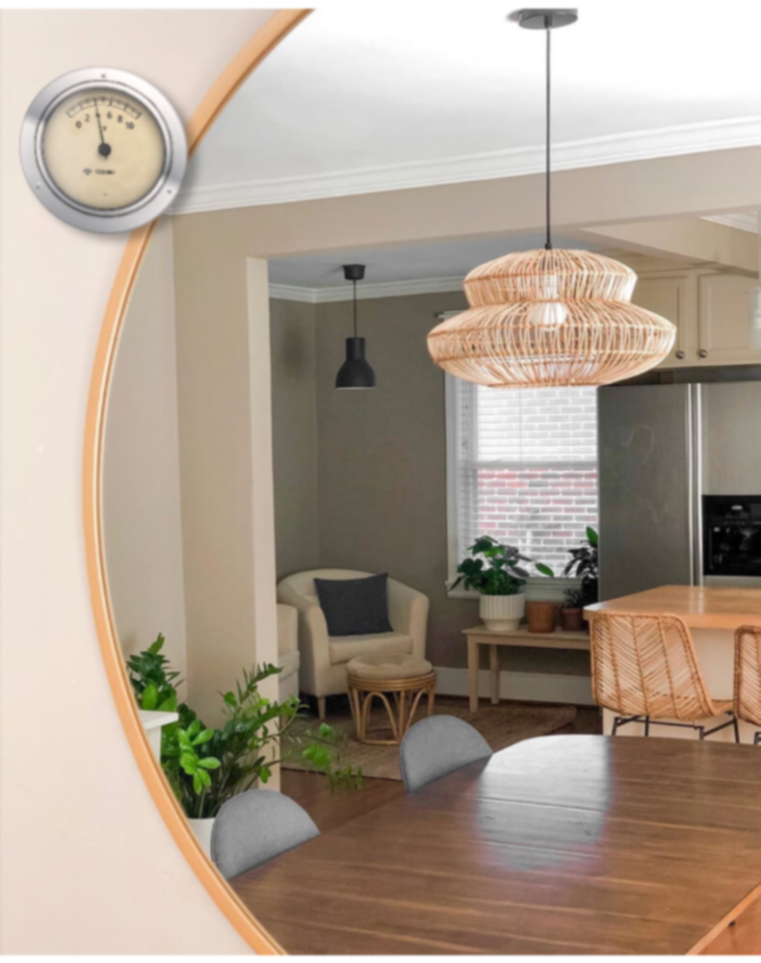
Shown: 4; V
